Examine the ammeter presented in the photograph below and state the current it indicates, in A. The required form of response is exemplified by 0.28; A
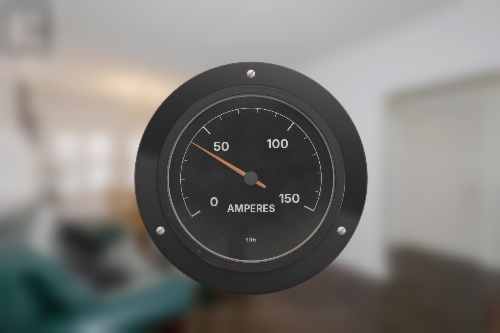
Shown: 40; A
